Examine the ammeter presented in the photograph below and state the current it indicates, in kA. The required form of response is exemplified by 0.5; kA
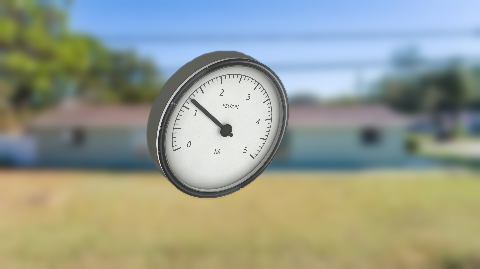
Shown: 1.2; kA
